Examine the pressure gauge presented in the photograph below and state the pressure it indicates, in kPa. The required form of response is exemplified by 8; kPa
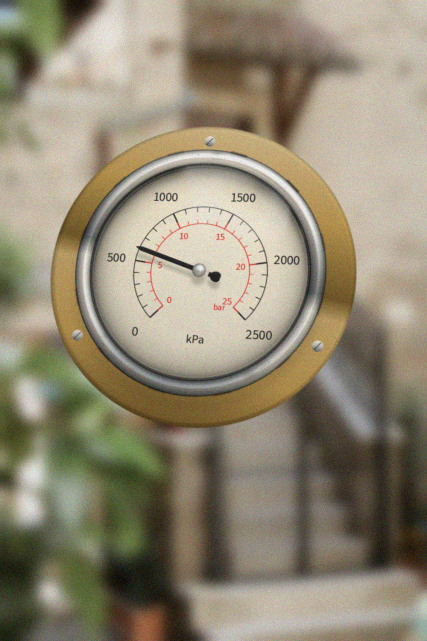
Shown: 600; kPa
